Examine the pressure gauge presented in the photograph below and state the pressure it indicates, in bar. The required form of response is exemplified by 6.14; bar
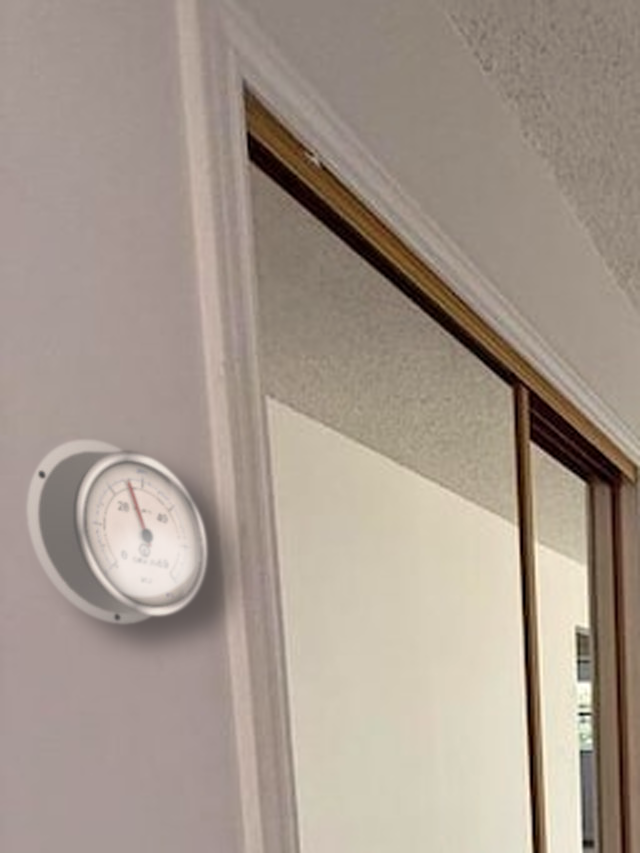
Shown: 25; bar
